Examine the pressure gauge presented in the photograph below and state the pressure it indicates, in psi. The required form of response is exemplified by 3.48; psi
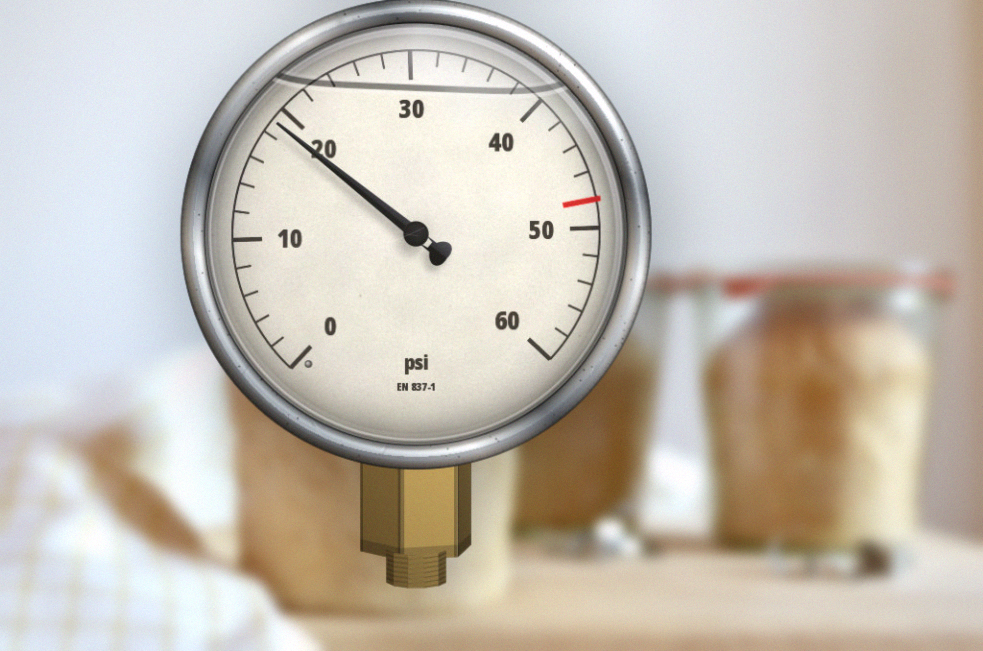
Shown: 19; psi
